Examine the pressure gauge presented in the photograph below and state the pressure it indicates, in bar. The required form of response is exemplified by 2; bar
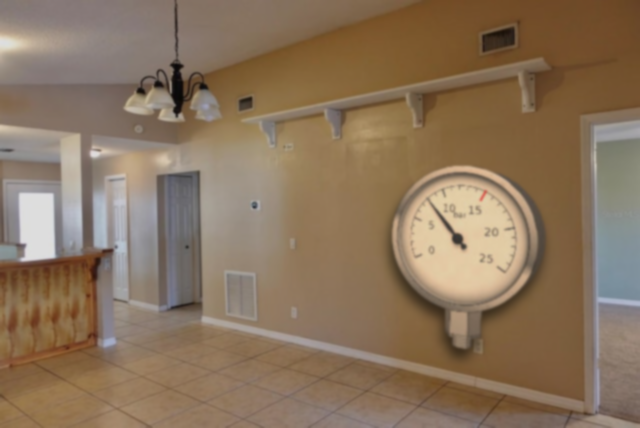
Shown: 8; bar
